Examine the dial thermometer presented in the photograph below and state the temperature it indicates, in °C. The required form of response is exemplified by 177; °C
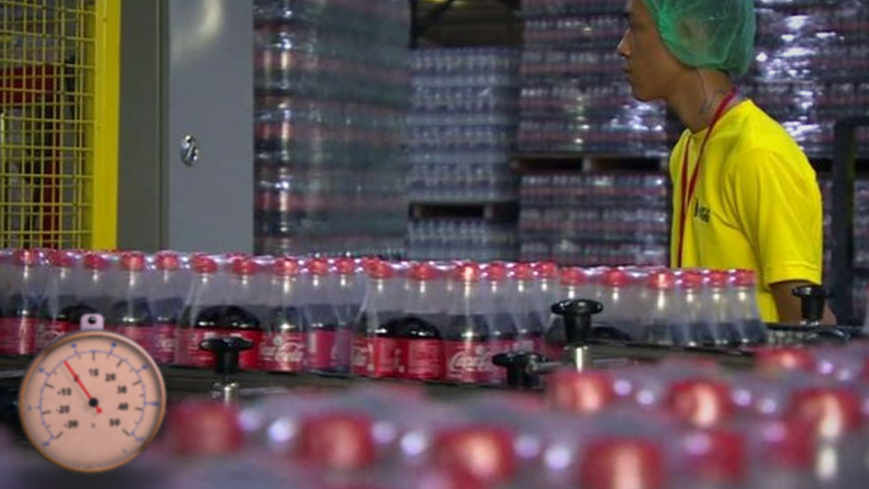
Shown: 0; °C
